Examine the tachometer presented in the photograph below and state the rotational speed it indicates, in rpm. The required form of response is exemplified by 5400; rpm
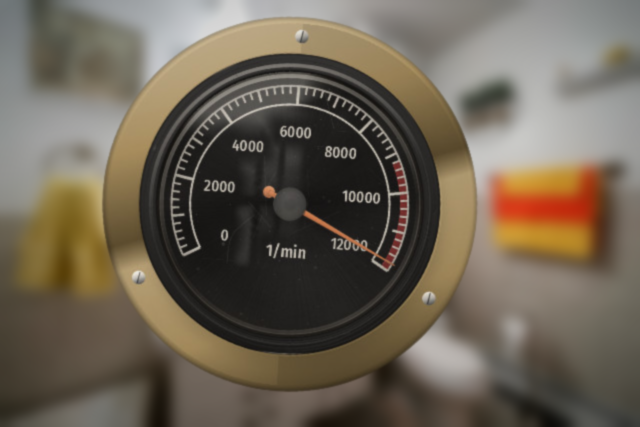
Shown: 11800; rpm
